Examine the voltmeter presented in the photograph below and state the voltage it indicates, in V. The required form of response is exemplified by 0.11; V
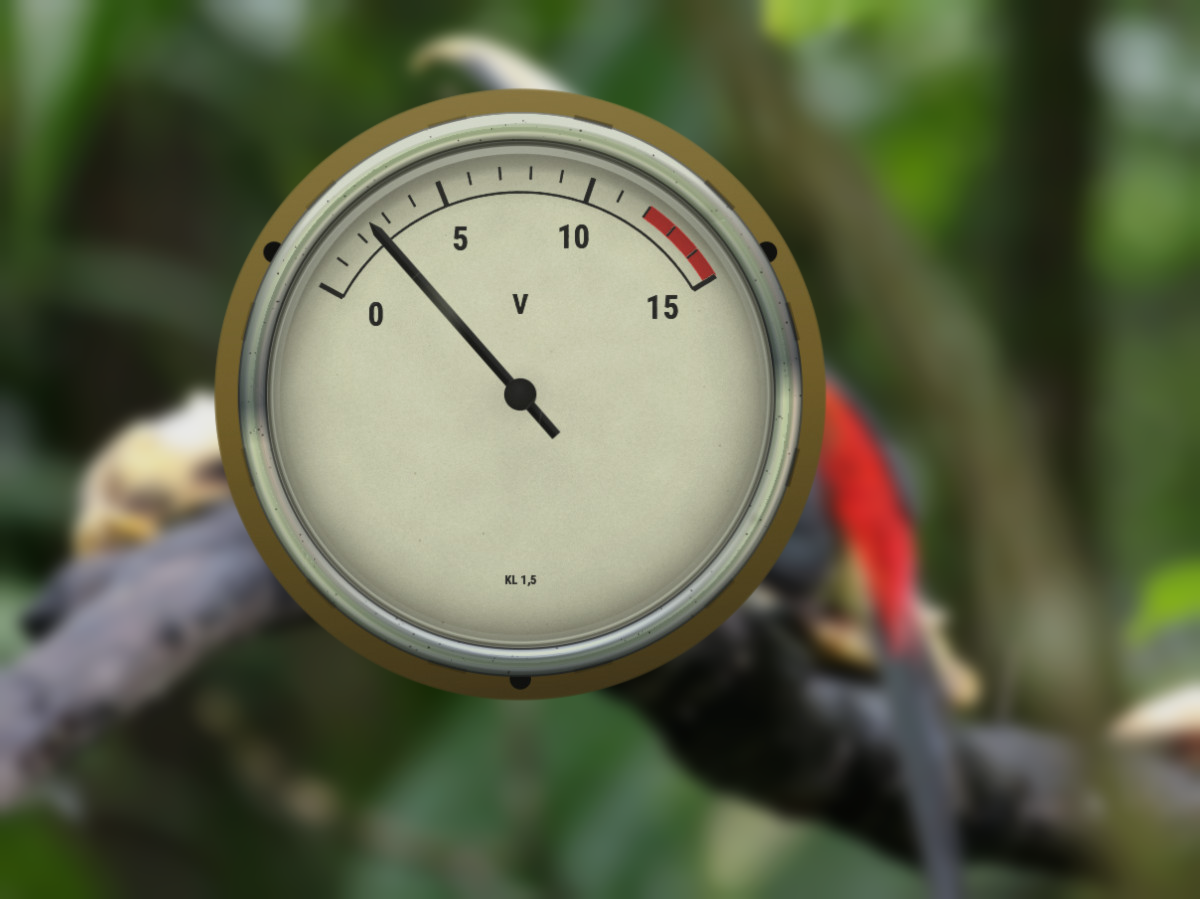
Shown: 2.5; V
